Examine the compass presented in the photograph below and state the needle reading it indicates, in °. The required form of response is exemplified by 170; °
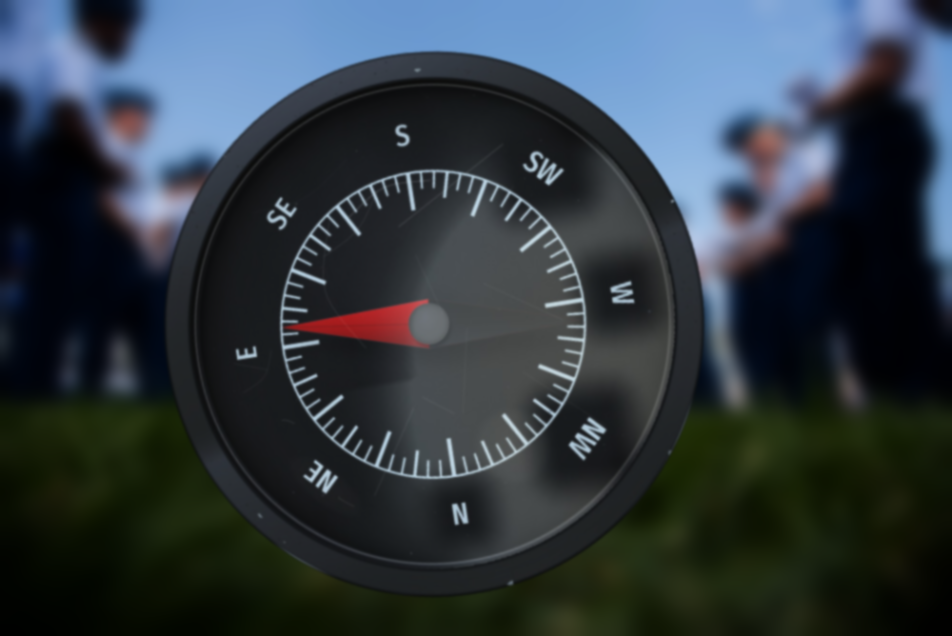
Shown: 97.5; °
